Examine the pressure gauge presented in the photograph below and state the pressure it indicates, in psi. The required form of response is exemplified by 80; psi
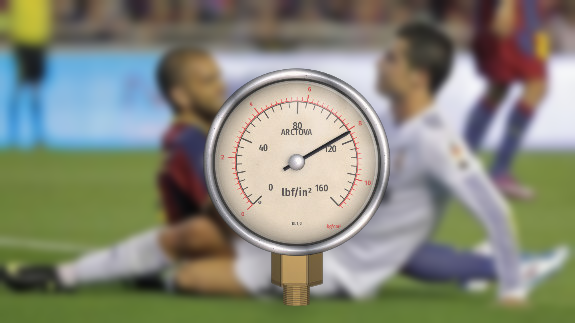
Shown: 115; psi
